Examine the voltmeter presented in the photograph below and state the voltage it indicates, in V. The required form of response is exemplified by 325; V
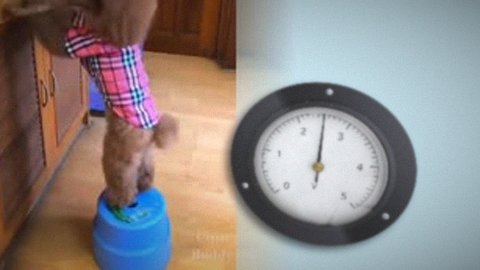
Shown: 2.5; V
